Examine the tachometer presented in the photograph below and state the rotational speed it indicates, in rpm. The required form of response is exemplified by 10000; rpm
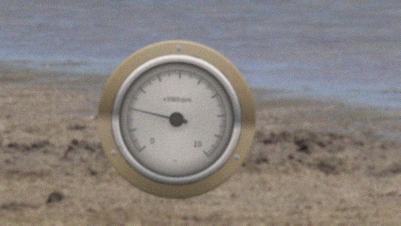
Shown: 2000; rpm
